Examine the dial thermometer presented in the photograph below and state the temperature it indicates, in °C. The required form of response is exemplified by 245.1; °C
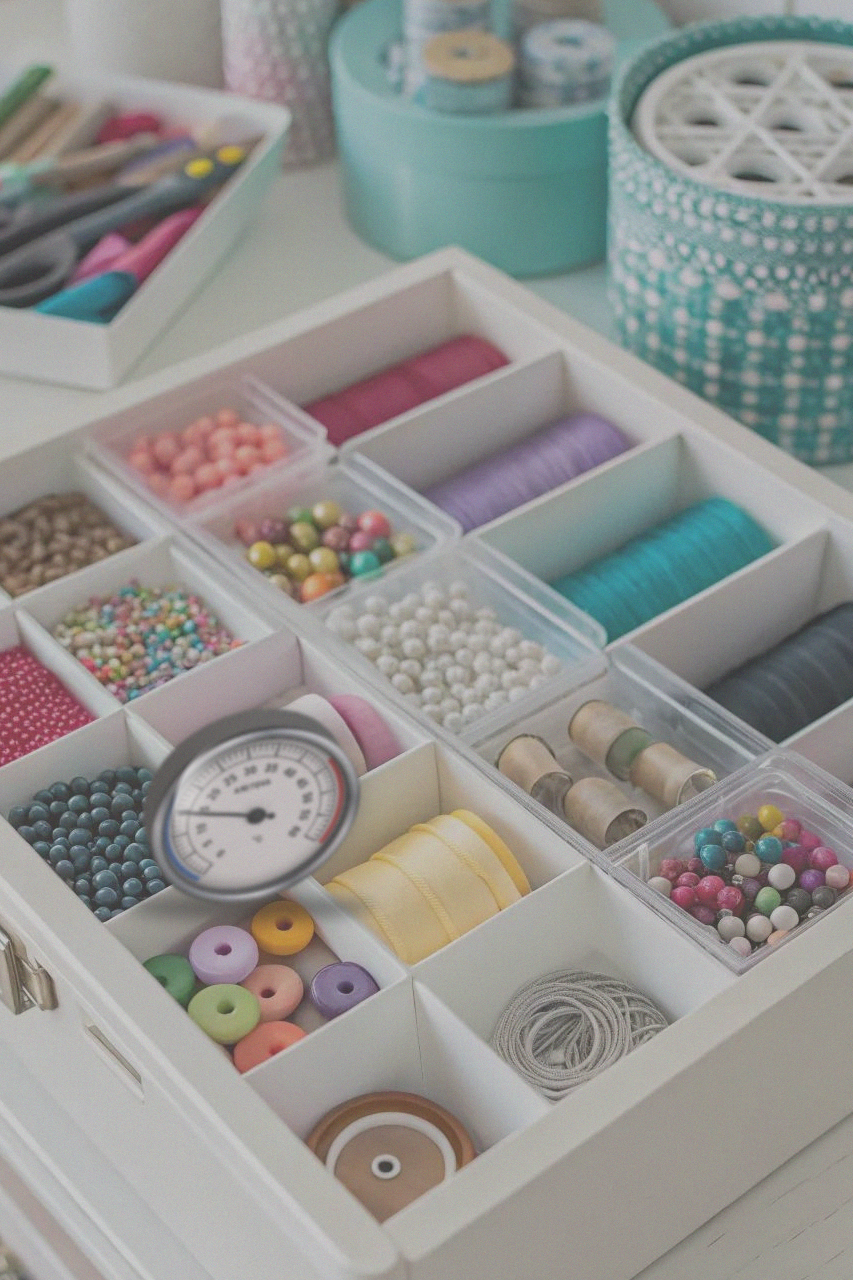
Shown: 15; °C
